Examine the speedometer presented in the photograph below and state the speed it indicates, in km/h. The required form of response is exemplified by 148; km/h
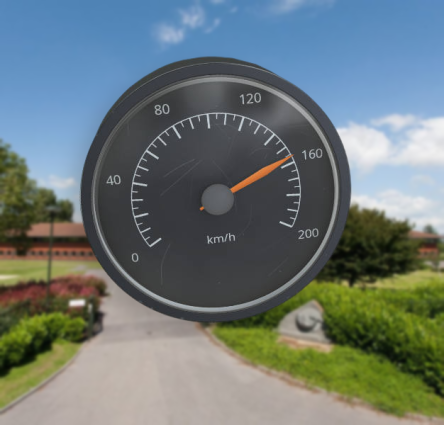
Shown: 155; km/h
